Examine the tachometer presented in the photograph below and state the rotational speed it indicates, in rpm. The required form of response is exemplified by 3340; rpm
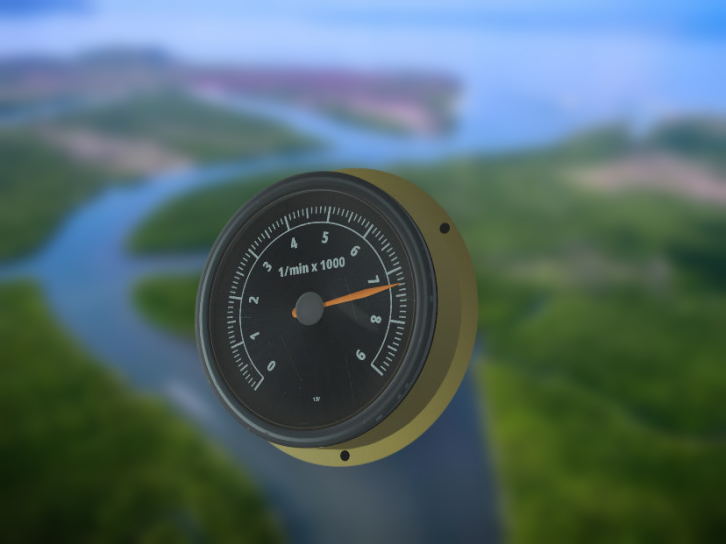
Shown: 7300; rpm
